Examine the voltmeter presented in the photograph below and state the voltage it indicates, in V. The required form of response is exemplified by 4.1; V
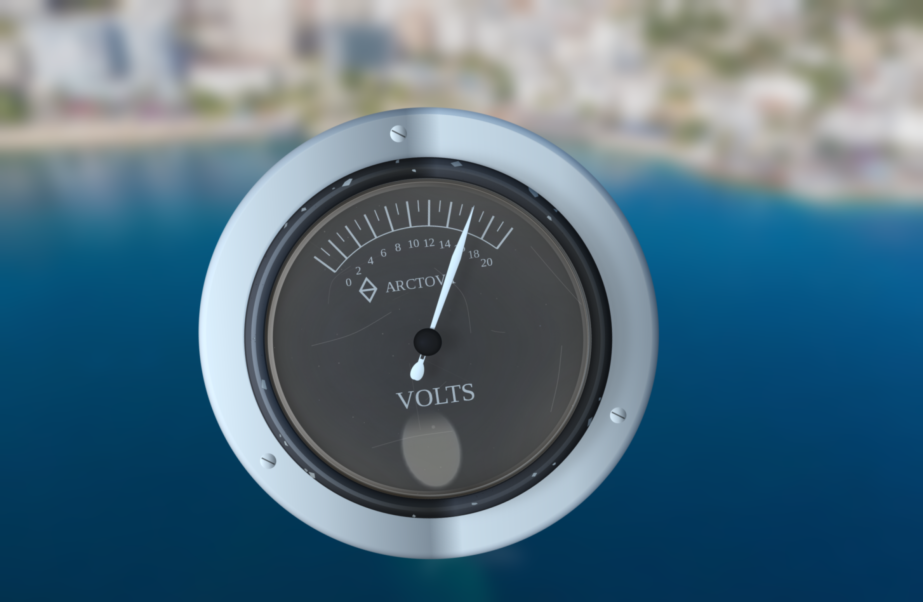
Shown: 16; V
